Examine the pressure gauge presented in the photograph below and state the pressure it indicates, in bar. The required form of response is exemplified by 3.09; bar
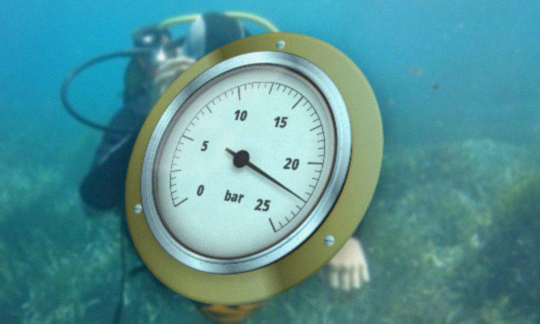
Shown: 22.5; bar
